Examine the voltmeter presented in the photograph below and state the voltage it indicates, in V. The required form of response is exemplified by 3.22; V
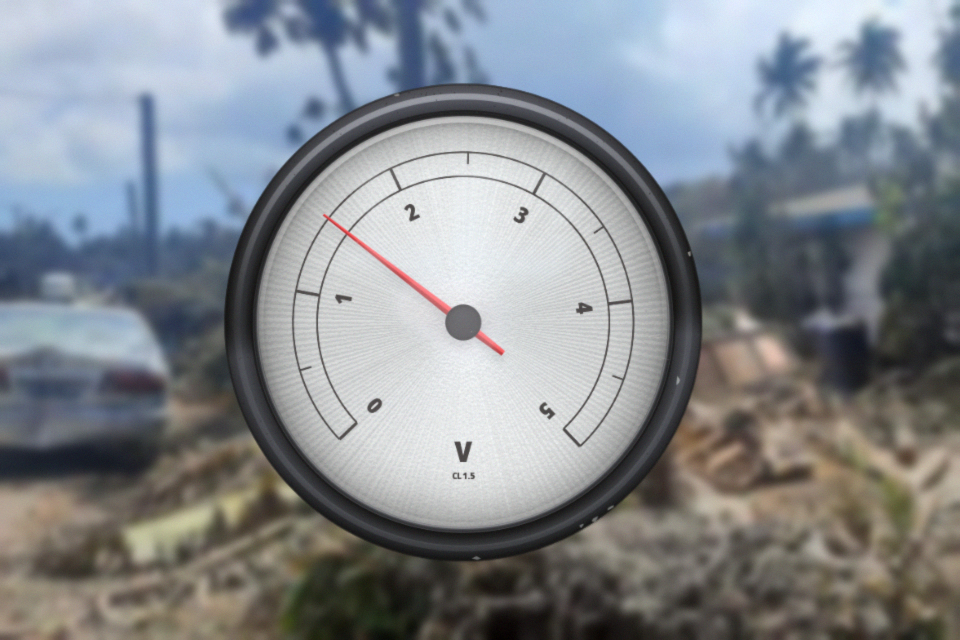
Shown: 1.5; V
